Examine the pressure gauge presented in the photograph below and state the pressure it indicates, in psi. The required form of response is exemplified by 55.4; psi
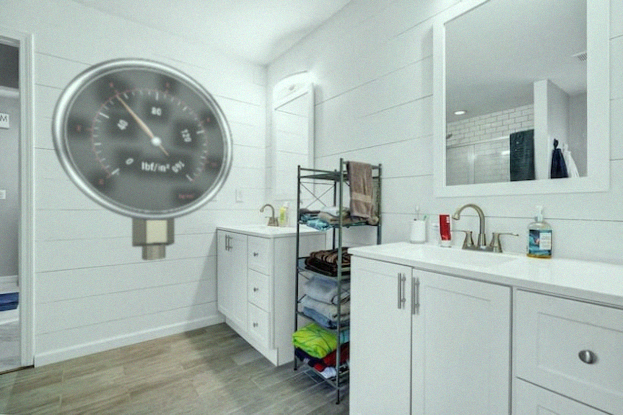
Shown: 55; psi
